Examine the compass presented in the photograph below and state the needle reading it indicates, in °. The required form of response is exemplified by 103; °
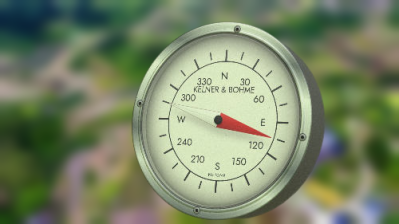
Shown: 105; °
